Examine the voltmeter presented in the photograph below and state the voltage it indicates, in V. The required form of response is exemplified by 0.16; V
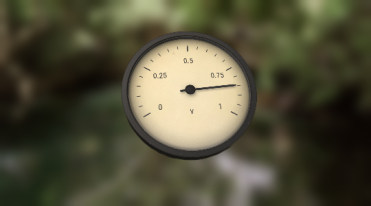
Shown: 0.85; V
